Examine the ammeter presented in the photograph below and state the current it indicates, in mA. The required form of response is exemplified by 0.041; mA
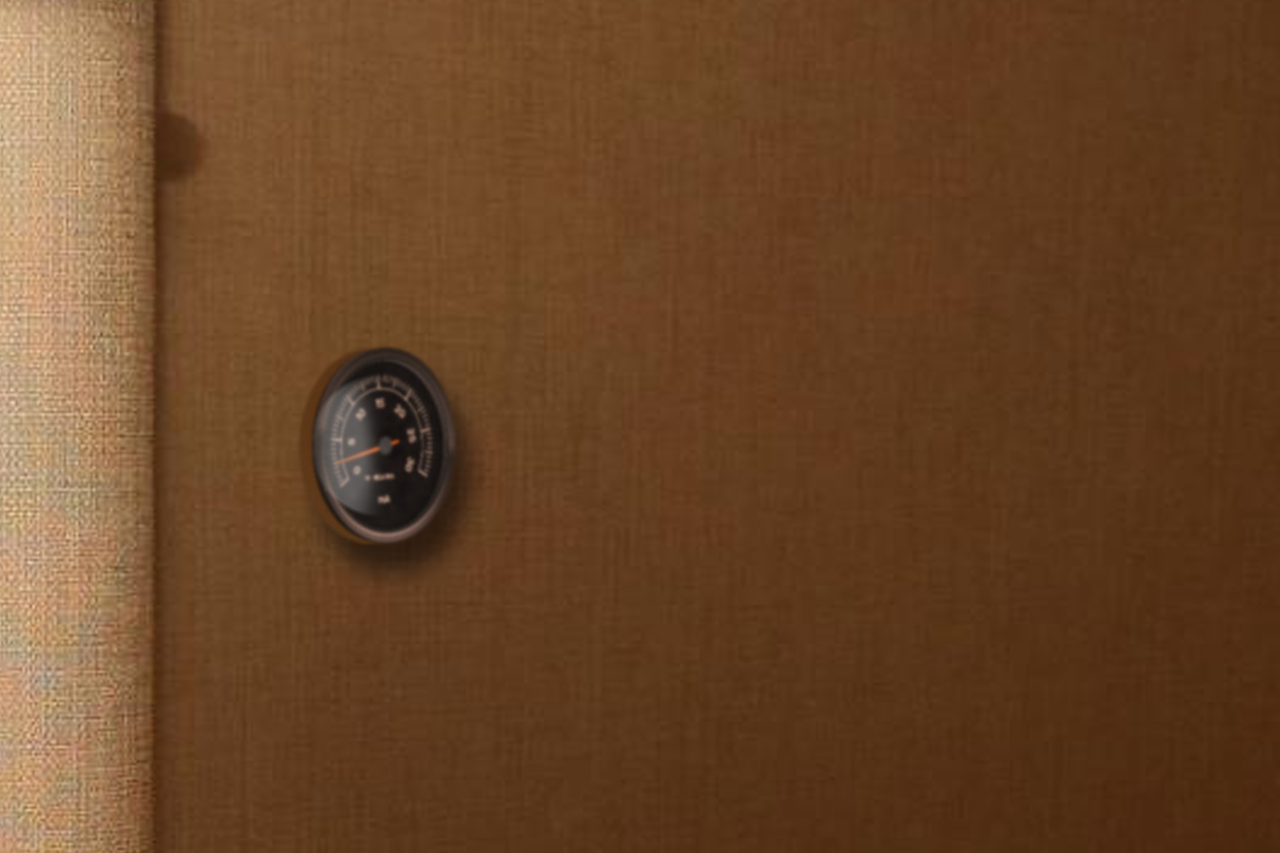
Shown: 2.5; mA
